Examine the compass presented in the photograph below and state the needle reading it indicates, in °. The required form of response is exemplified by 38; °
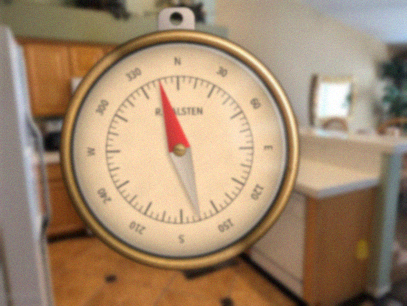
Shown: 345; °
